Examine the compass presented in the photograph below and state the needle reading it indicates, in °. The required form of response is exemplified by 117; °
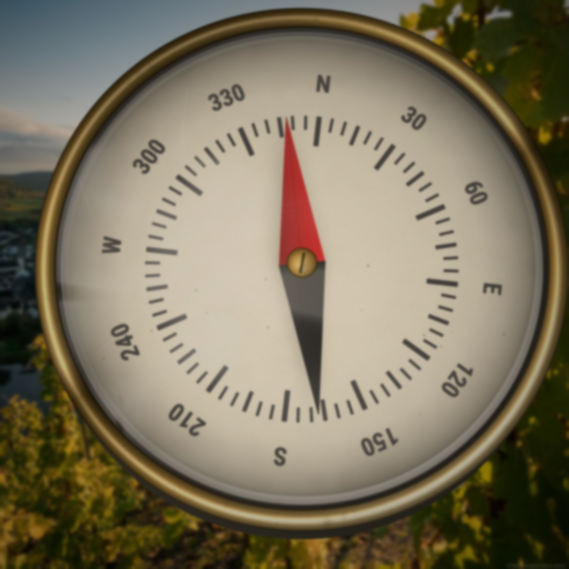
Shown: 347.5; °
